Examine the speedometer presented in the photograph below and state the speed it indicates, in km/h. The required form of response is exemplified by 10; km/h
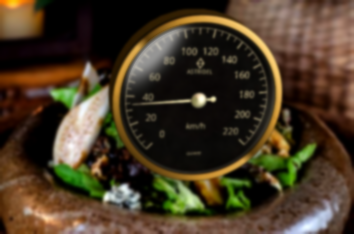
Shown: 35; km/h
